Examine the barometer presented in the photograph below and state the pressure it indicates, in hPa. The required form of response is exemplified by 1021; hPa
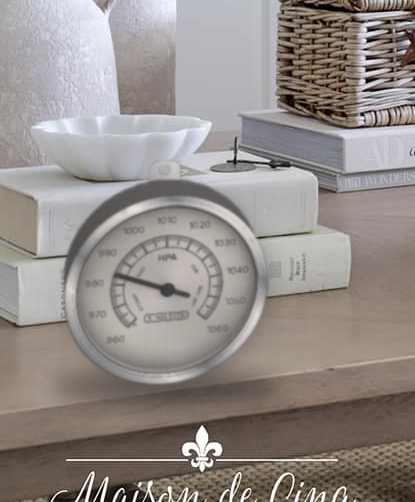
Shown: 985; hPa
